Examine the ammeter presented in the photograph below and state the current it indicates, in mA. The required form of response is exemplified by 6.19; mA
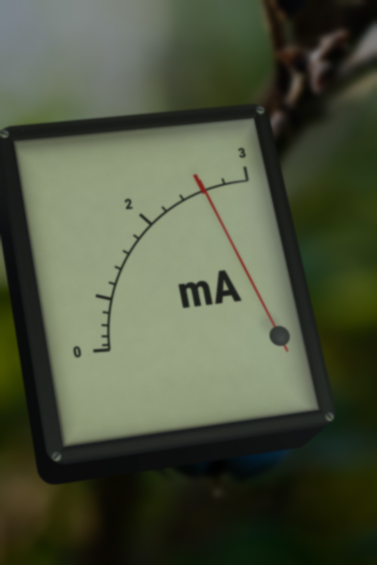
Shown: 2.6; mA
